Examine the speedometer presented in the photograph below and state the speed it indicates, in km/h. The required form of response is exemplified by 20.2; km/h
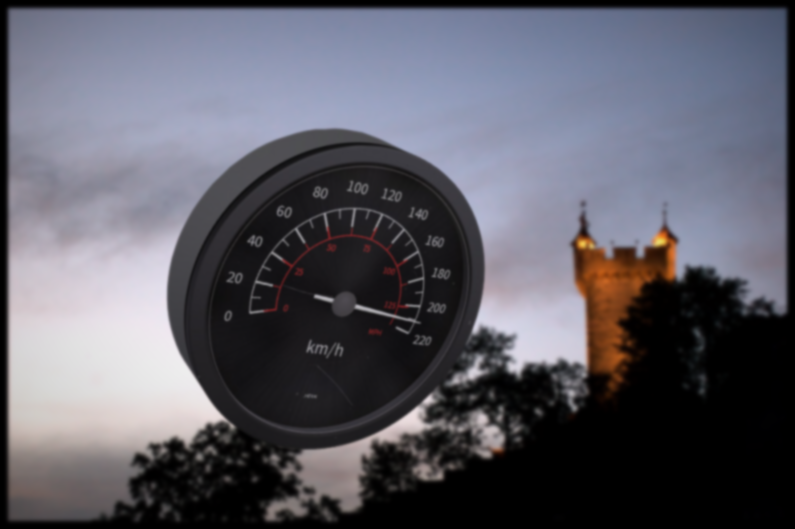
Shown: 210; km/h
